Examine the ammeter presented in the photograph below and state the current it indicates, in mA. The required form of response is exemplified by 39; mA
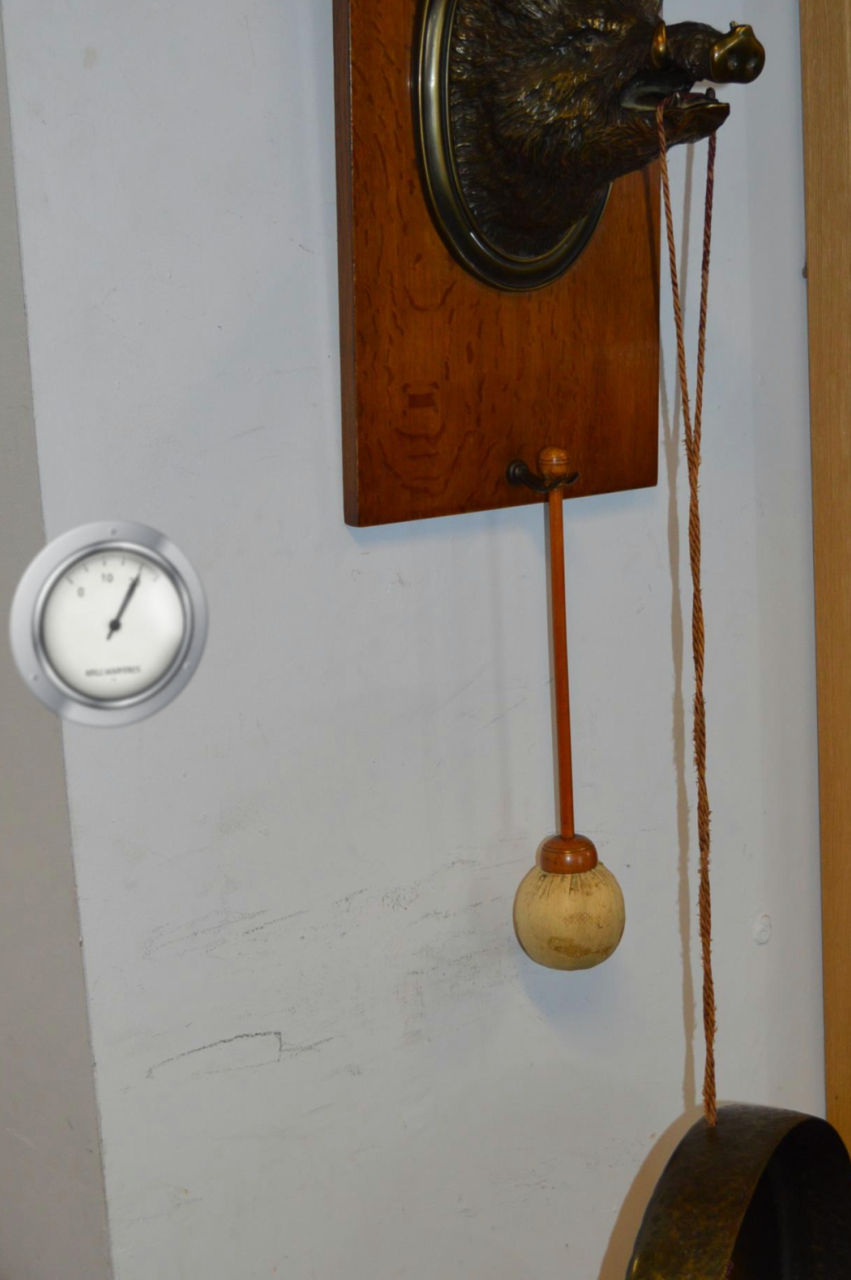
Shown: 20; mA
